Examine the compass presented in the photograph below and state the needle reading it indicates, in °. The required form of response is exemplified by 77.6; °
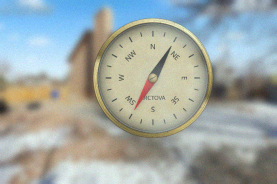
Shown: 210; °
